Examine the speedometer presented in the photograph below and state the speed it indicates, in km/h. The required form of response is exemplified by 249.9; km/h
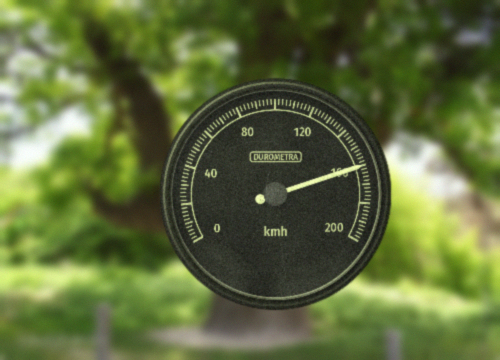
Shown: 160; km/h
